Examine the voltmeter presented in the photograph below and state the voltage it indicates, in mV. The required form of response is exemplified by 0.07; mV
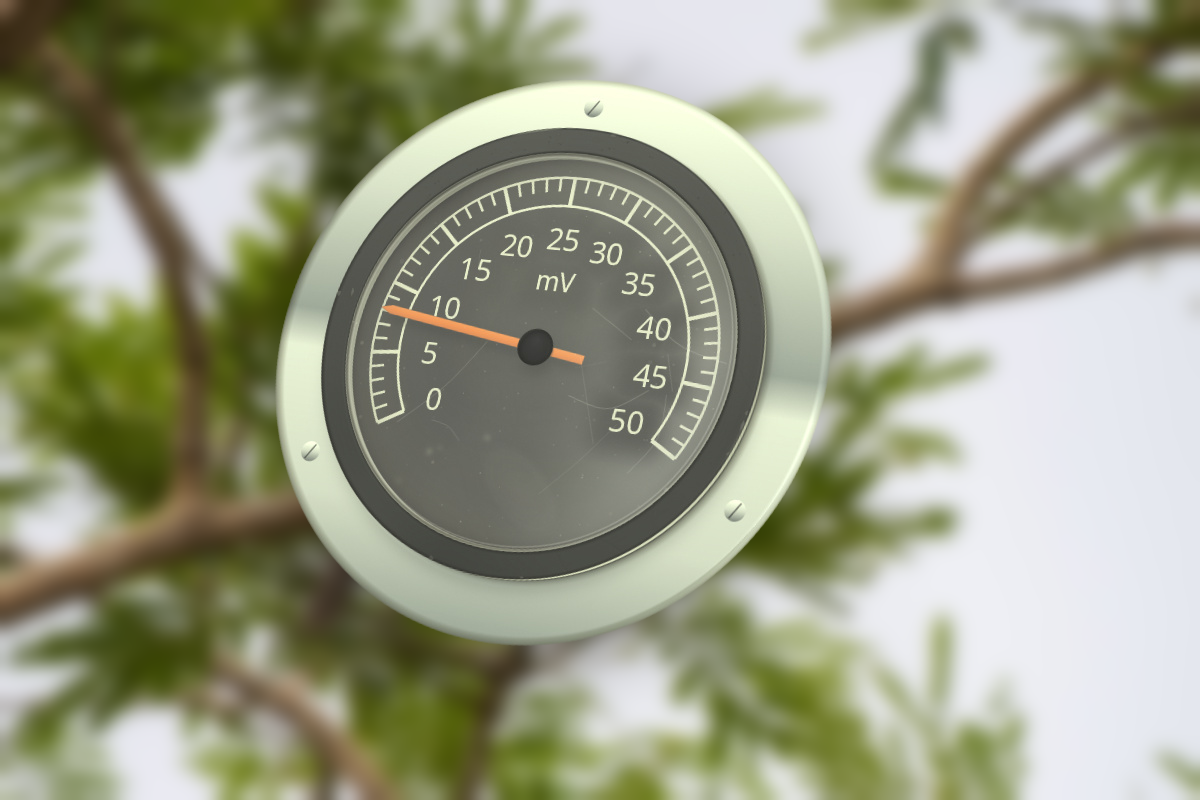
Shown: 8; mV
